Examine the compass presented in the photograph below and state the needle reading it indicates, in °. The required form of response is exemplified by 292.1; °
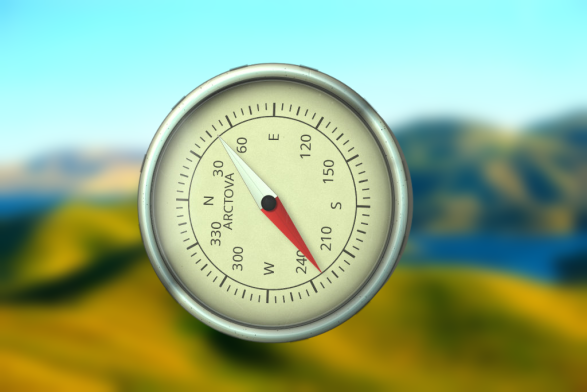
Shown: 230; °
